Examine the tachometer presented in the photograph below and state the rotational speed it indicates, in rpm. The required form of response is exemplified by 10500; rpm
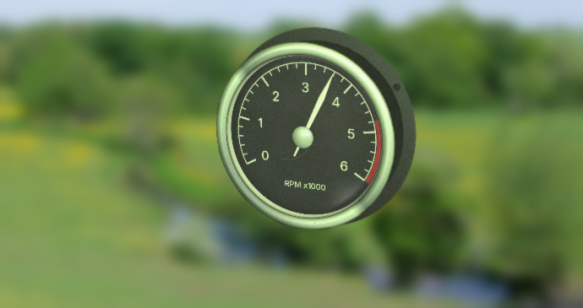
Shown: 3600; rpm
